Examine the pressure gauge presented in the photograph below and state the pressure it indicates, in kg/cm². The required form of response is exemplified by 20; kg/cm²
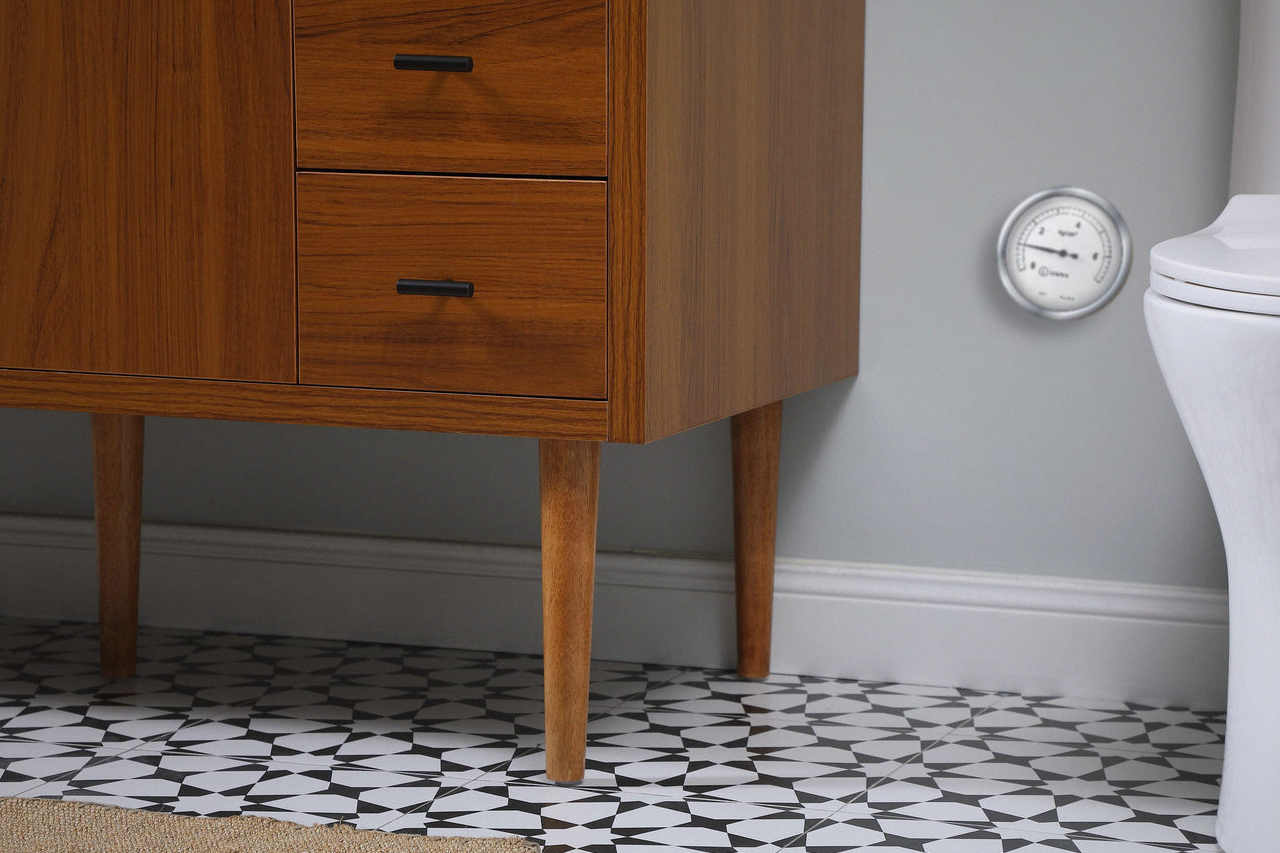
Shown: 1; kg/cm²
